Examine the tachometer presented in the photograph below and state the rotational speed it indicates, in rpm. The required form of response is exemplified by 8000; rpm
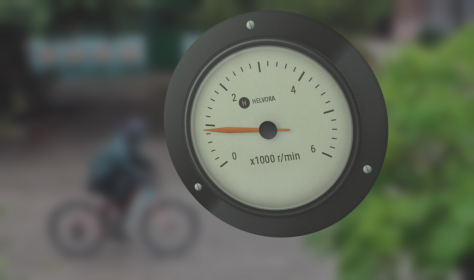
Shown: 900; rpm
